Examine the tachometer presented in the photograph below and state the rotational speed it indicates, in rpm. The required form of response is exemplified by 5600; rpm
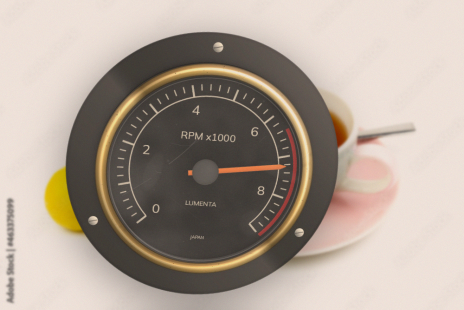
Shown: 7200; rpm
